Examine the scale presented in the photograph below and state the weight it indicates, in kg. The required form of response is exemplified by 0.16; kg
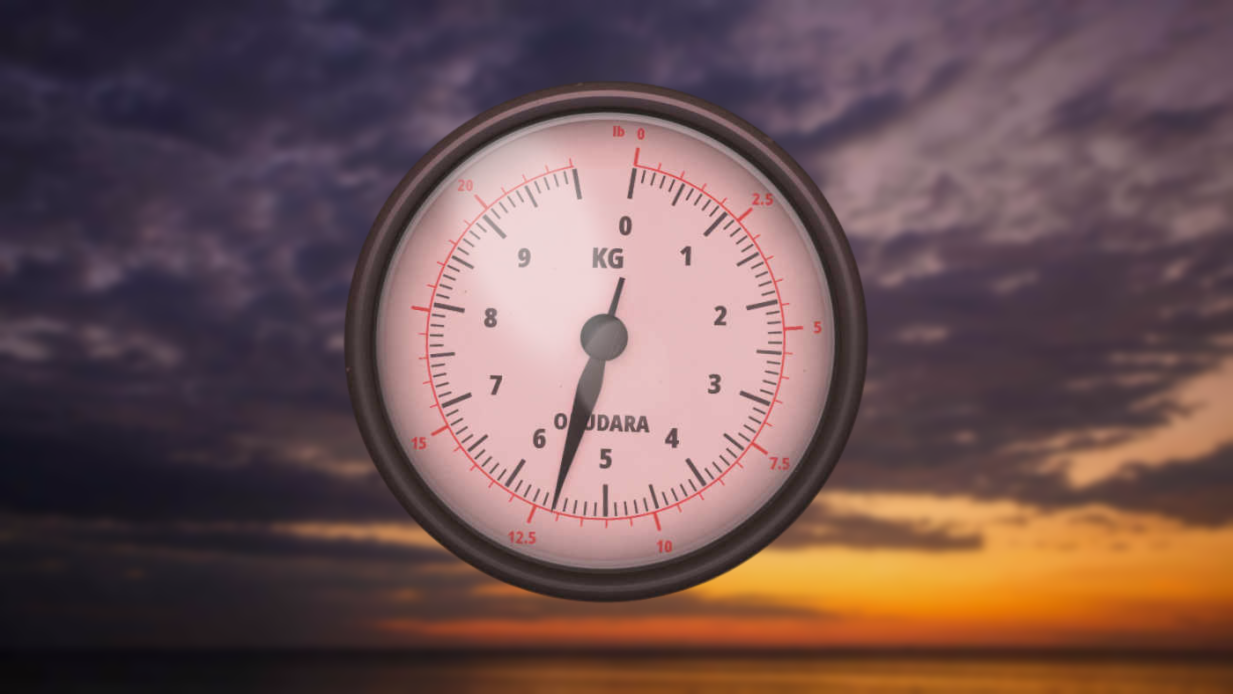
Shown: 5.5; kg
